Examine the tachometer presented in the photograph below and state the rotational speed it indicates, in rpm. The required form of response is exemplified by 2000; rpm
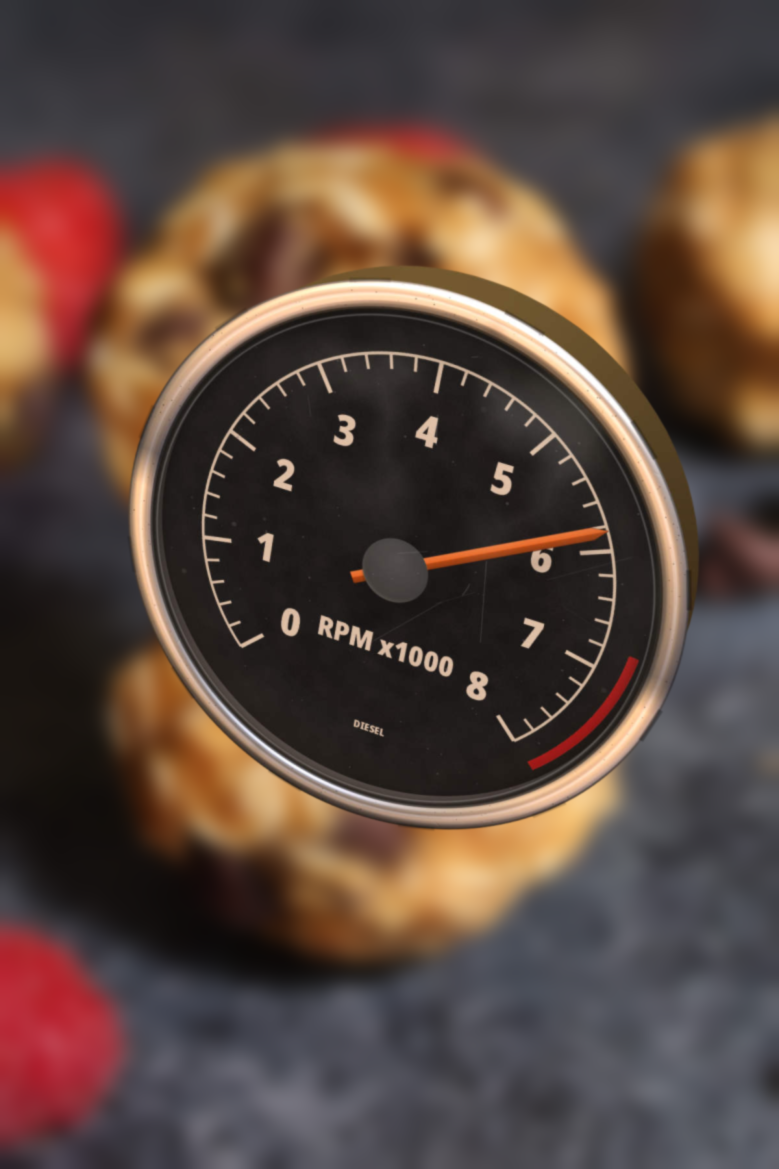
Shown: 5800; rpm
